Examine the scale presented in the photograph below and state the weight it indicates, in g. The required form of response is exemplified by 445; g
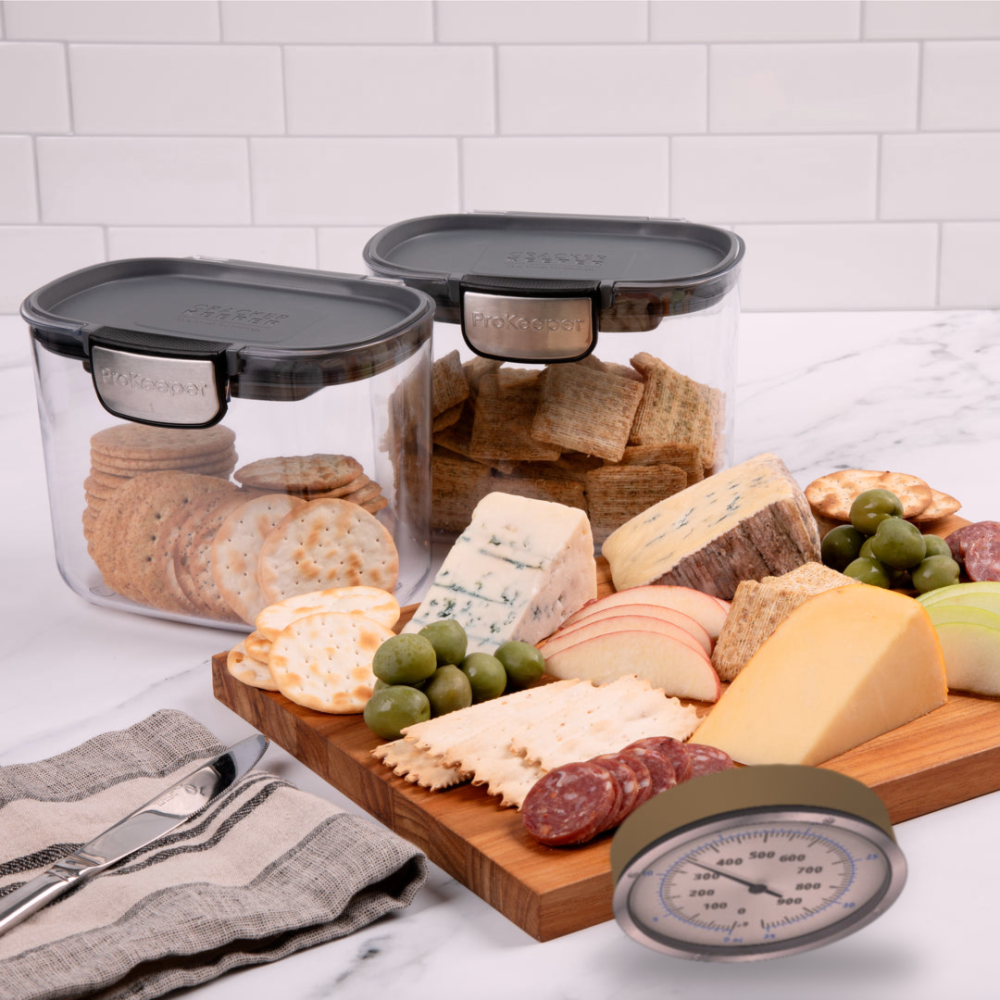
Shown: 350; g
